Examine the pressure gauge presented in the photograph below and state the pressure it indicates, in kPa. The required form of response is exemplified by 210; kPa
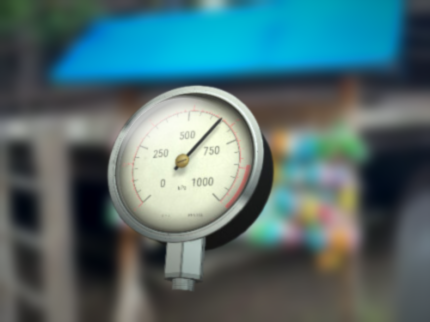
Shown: 650; kPa
